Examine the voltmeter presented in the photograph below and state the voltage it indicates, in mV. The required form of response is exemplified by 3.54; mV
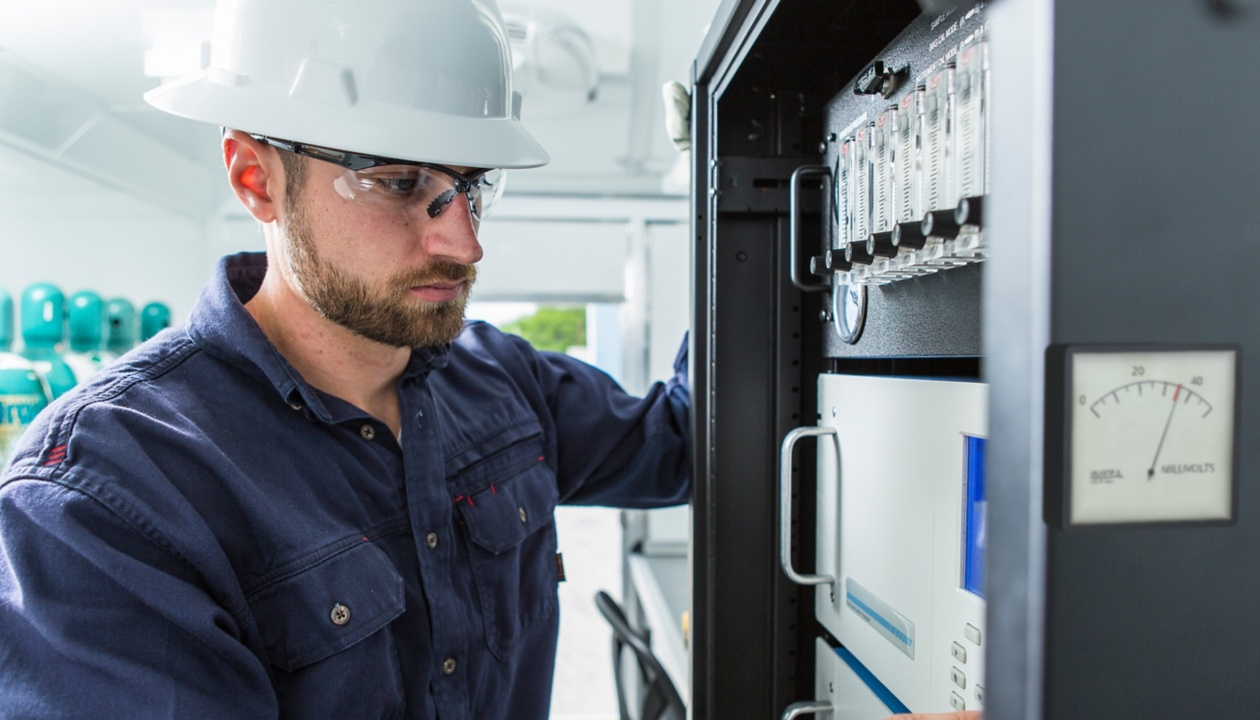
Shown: 35; mV
